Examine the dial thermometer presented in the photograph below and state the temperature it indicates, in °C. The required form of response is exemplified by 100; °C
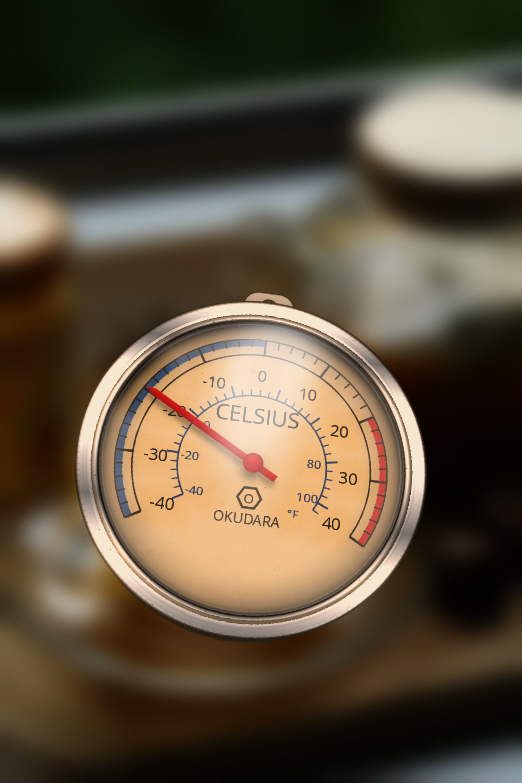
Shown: -20; °C
